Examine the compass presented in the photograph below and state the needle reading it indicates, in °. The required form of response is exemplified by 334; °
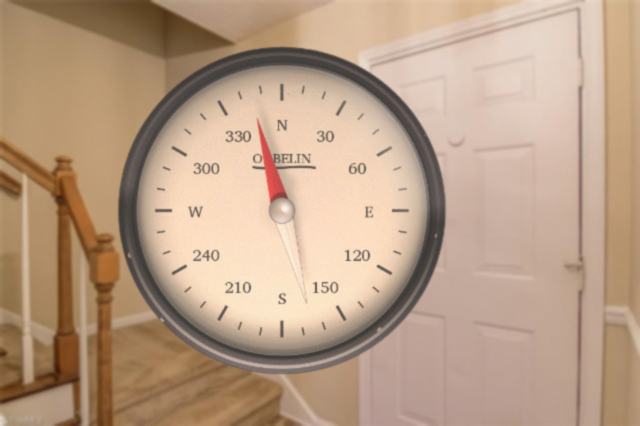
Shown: 345; °
